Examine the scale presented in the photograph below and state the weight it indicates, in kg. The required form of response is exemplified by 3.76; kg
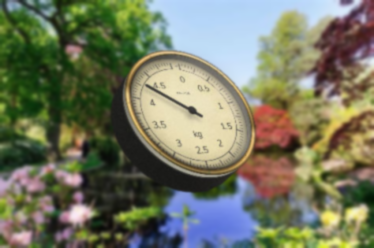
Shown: 4.25; kg
